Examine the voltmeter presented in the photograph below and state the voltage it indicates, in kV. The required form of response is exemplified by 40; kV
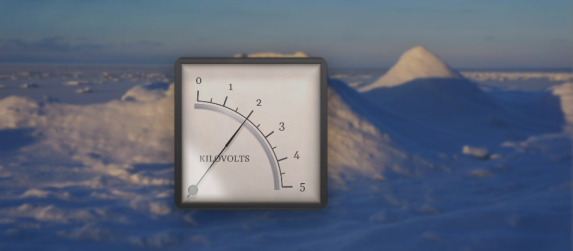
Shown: 2; kV
